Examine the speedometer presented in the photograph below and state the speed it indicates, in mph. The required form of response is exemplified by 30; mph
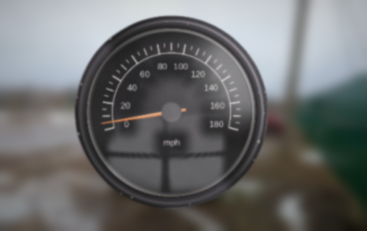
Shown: 5; mph
